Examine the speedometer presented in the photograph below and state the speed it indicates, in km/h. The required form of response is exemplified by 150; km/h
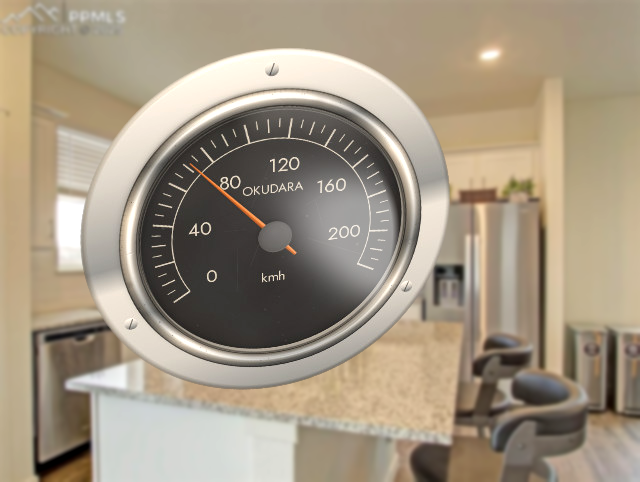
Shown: 72.5; km/h
